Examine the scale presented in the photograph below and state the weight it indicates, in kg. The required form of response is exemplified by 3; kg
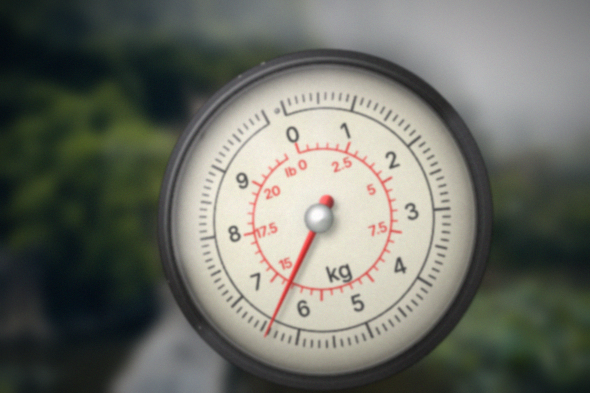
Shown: 6.4; kg
